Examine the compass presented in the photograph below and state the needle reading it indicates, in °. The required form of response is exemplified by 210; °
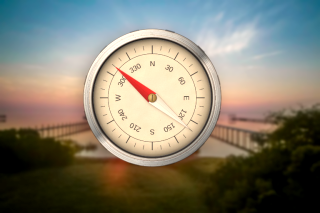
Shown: 310; °
